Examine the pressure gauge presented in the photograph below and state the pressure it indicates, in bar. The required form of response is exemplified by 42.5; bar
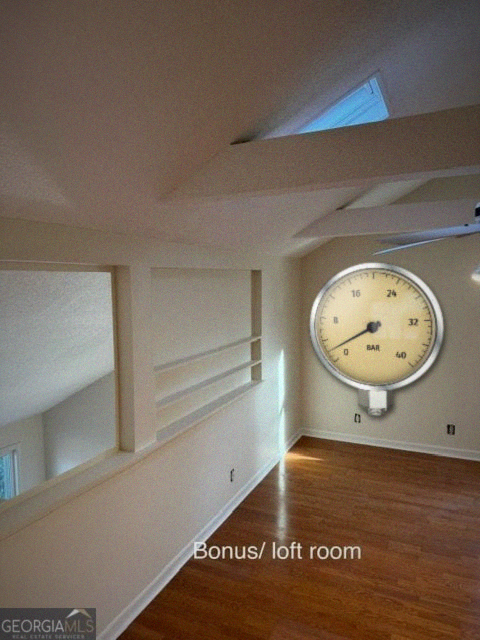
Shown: 2; bar
